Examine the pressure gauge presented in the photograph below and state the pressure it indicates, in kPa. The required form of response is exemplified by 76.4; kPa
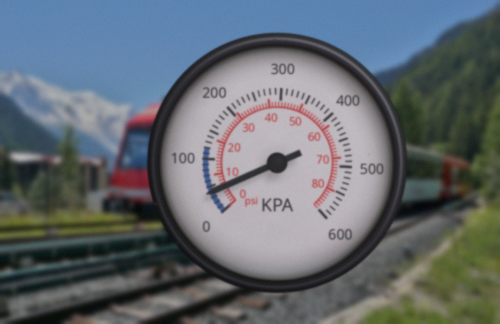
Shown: 40; kPa
